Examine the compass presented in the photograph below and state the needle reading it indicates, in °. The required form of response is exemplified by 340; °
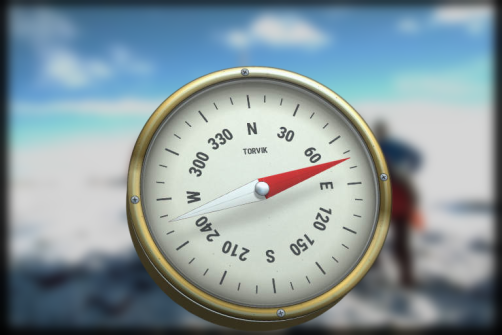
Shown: 75; °
